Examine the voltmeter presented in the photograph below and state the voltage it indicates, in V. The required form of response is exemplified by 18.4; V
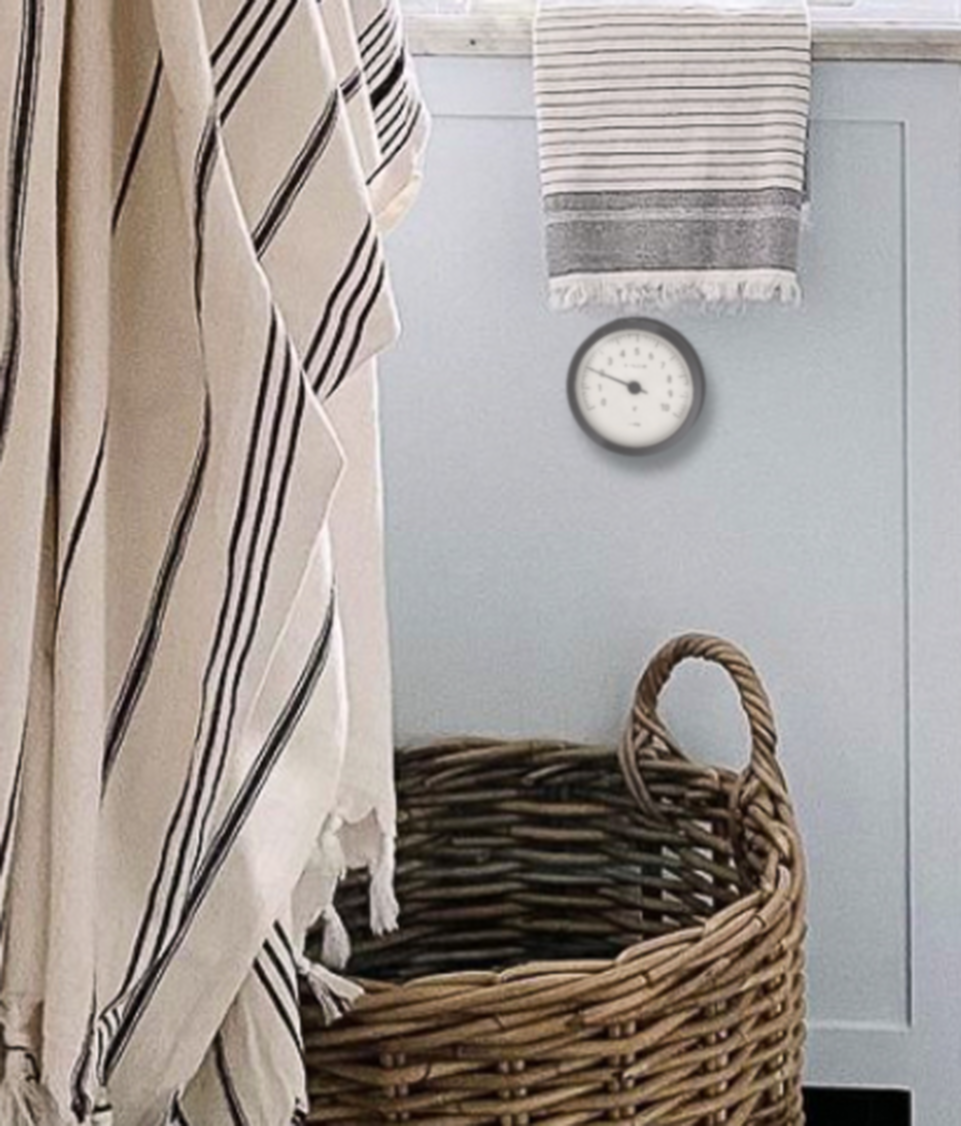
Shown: 2; V
